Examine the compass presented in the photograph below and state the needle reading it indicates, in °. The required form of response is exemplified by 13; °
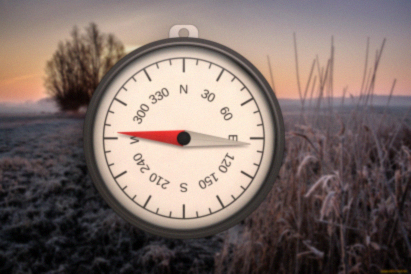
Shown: 275; °
